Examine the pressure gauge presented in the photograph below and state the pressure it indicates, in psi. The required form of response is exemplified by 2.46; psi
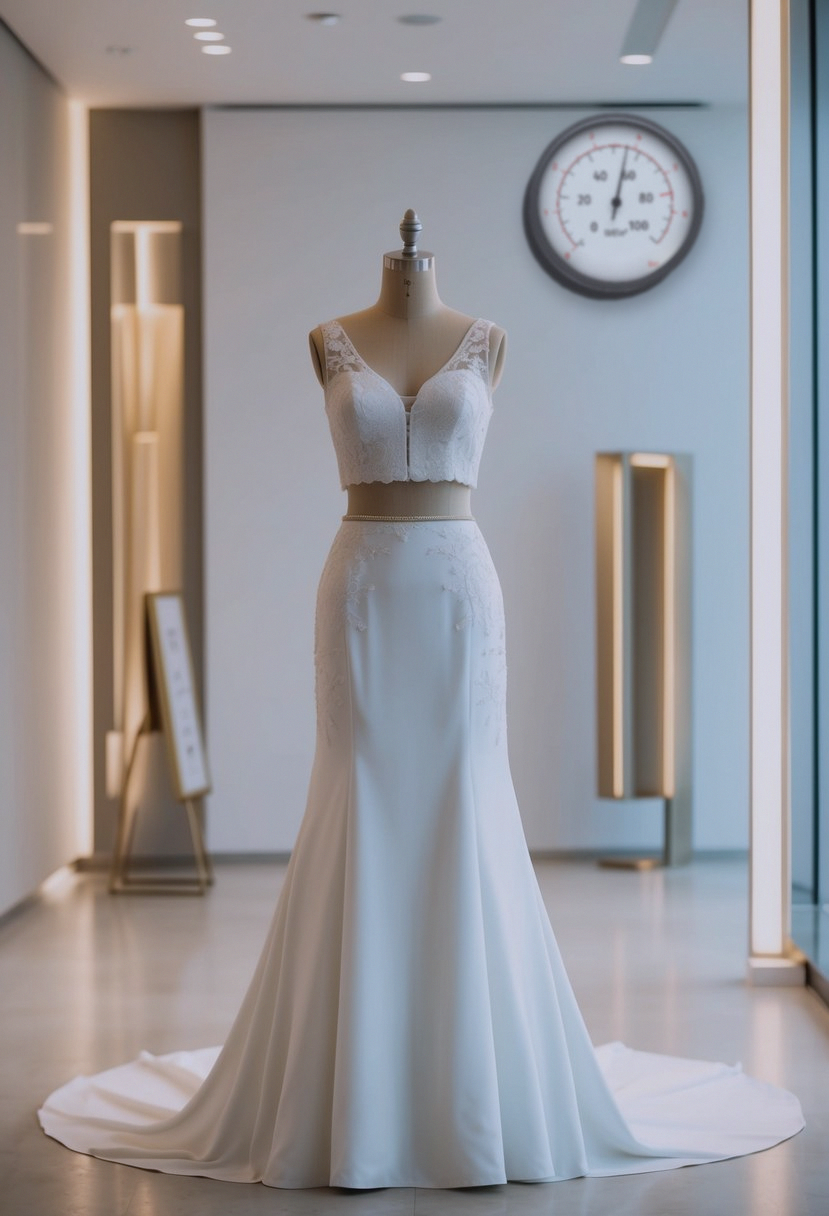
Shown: 55; psi
